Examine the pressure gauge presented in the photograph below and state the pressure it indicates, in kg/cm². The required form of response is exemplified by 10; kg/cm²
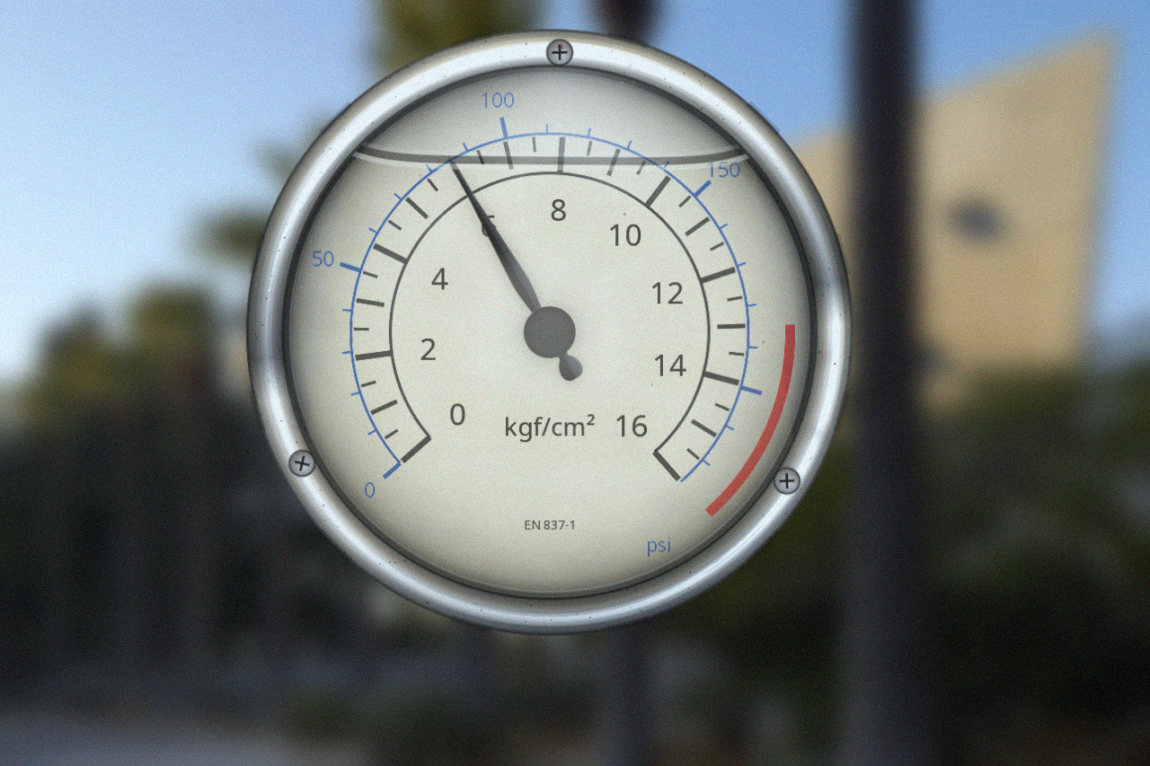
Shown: 6; kg/cm²
